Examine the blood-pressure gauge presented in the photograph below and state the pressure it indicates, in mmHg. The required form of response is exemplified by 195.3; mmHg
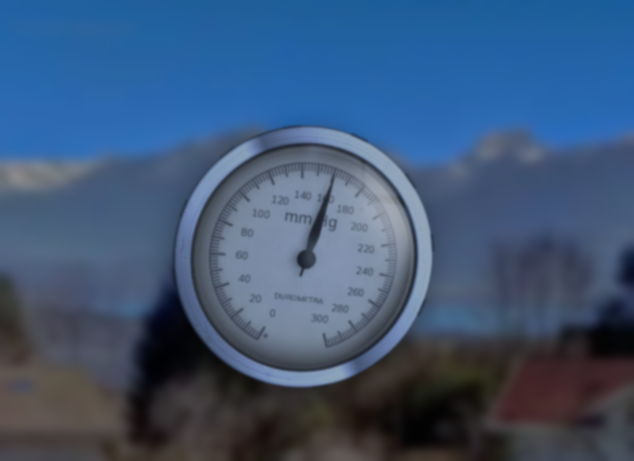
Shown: 160; mmHg
